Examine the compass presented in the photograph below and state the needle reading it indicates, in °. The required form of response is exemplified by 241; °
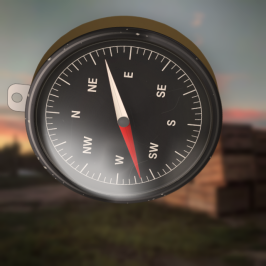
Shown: 250; °
